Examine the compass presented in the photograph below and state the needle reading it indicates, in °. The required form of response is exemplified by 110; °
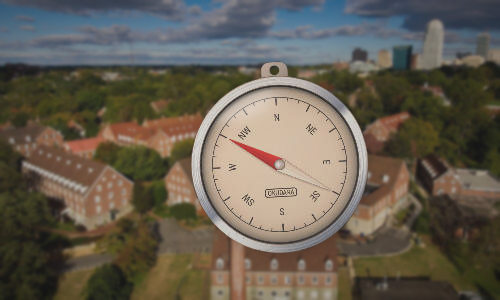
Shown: 300; °
